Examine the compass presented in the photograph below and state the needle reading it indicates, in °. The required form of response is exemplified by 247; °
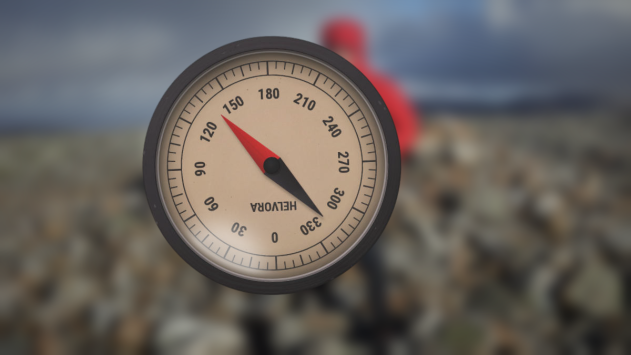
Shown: 137.5; °
